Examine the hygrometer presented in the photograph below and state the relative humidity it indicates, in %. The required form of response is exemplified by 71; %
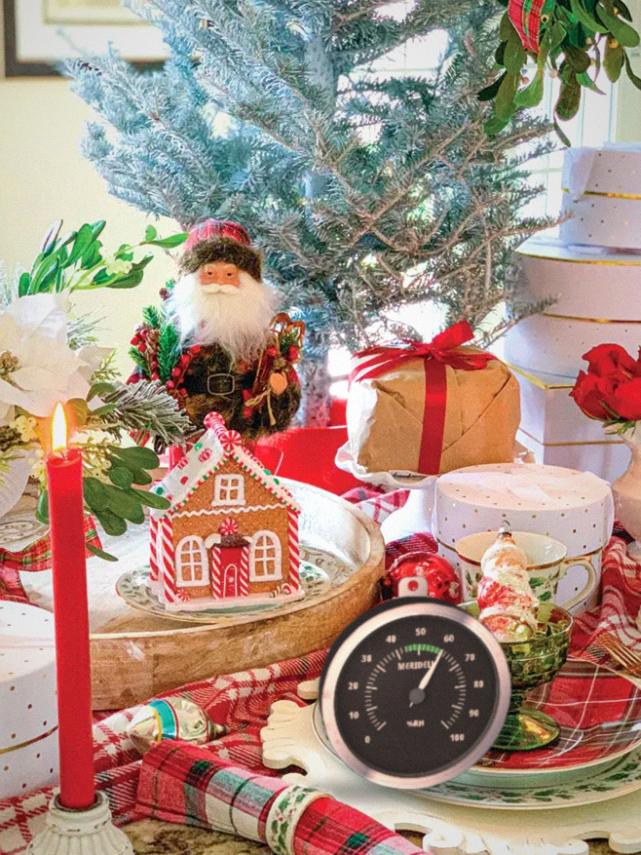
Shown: 60; %
